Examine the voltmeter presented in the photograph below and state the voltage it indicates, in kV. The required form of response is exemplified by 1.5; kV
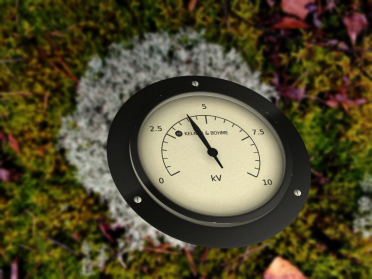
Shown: 4; kV
